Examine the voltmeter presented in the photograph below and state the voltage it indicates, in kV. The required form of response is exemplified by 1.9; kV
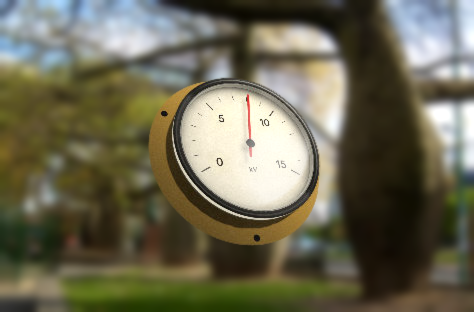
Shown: 8; kV
